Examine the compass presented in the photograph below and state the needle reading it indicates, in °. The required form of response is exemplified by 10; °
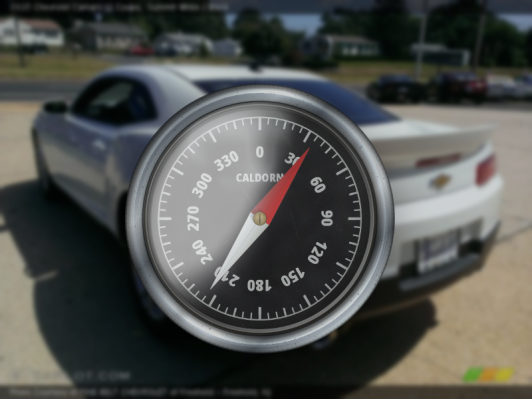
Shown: 35; °
